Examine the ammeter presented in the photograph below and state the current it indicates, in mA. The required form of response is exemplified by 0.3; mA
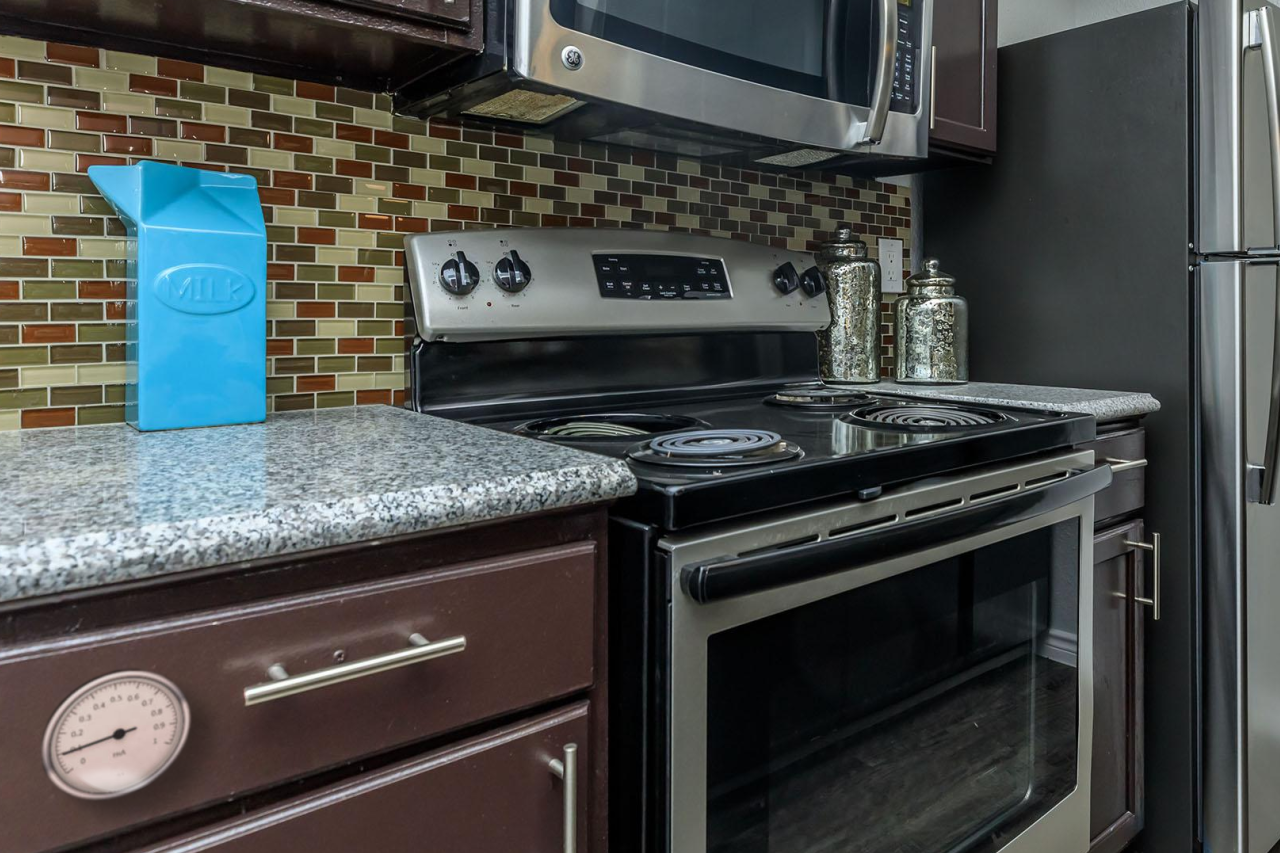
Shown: 0.1; mA
